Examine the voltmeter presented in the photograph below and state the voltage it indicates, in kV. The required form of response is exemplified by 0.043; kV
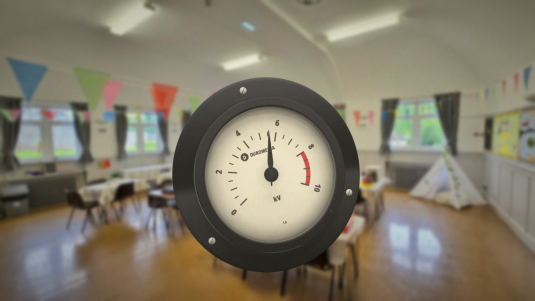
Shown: 5.5; kV
